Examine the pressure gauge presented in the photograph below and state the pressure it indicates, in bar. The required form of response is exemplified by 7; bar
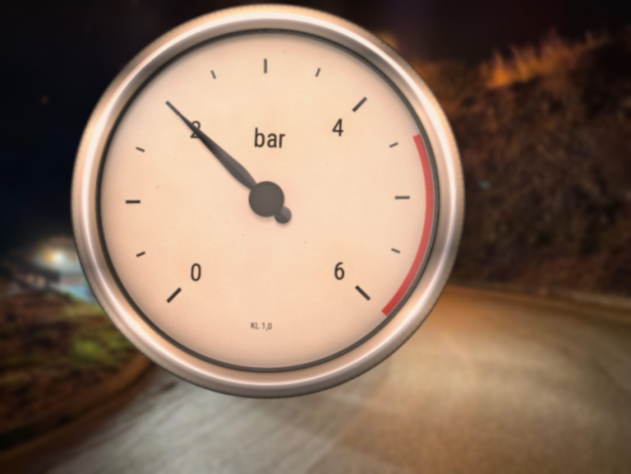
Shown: 2; bar
